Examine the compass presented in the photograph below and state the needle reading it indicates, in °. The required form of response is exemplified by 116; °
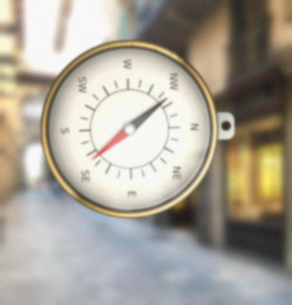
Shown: 142.5; °
